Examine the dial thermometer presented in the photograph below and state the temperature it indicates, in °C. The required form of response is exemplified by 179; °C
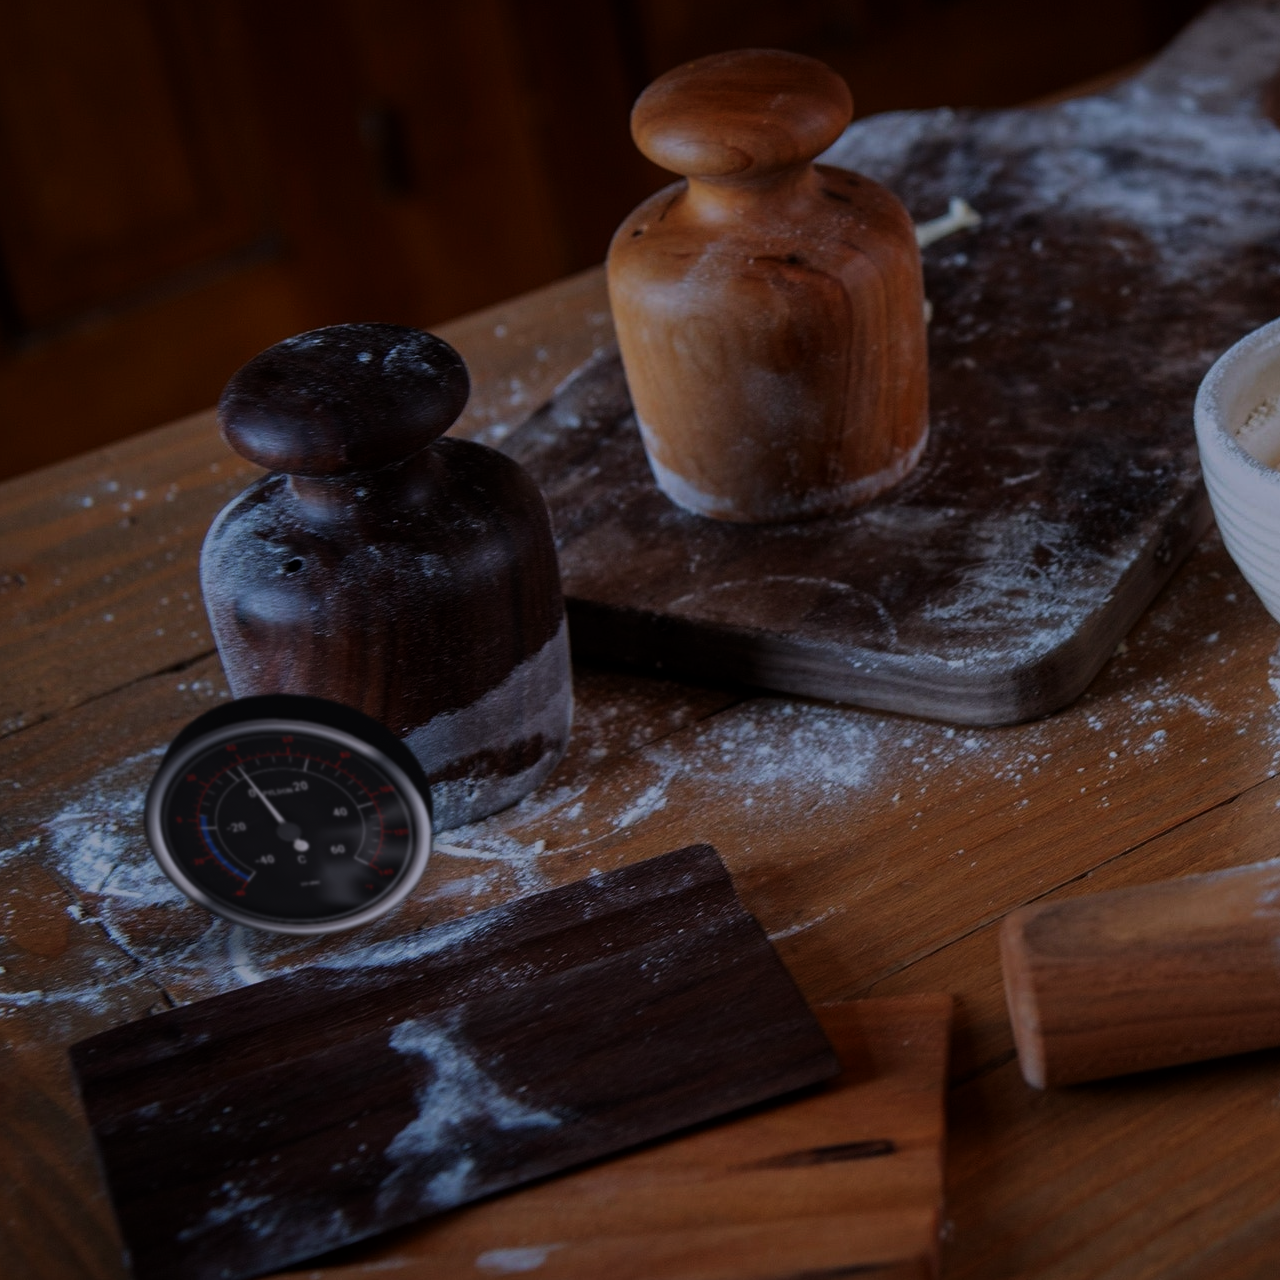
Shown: 4; °C
